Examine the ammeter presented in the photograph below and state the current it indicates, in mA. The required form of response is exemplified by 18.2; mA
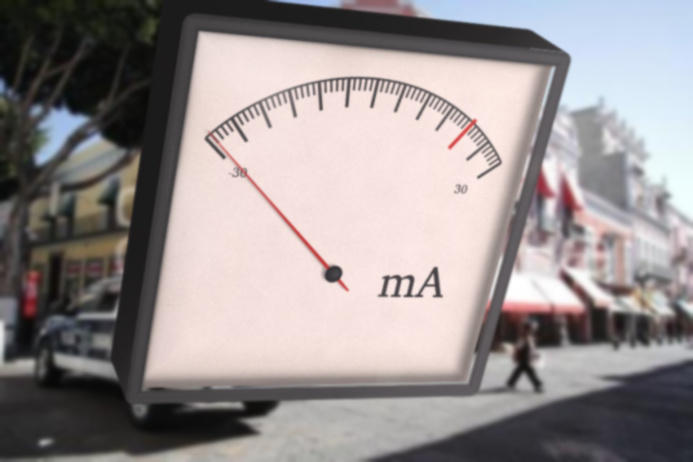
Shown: -29; mA
